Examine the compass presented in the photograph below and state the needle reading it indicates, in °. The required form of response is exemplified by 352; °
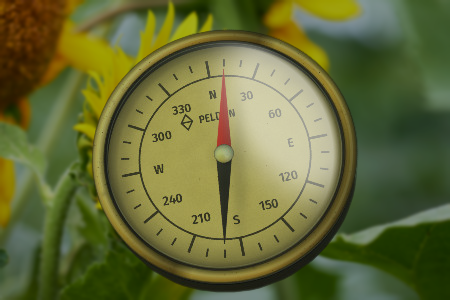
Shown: 10; °
